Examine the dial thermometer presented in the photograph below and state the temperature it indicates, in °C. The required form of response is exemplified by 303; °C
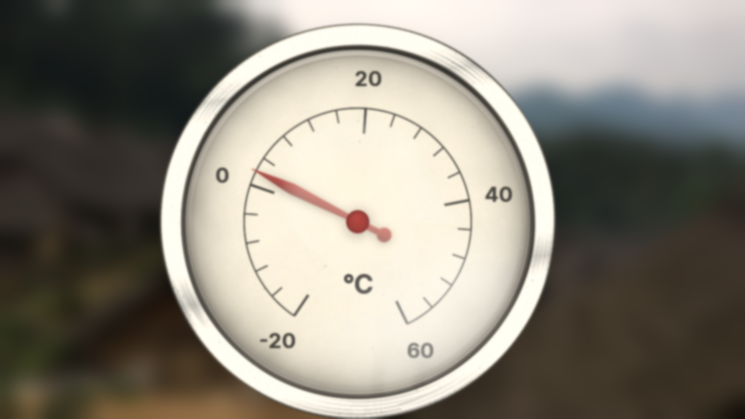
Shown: 2; °C
